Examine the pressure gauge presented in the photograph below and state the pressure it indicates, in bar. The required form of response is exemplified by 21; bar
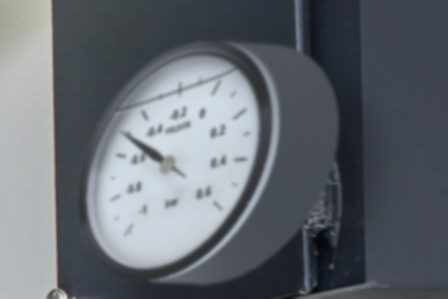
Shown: -0.5; bar
